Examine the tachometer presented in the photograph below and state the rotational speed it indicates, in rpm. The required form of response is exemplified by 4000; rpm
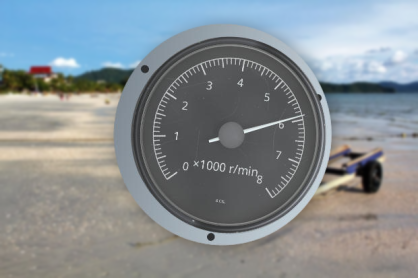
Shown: 5900; rpm
